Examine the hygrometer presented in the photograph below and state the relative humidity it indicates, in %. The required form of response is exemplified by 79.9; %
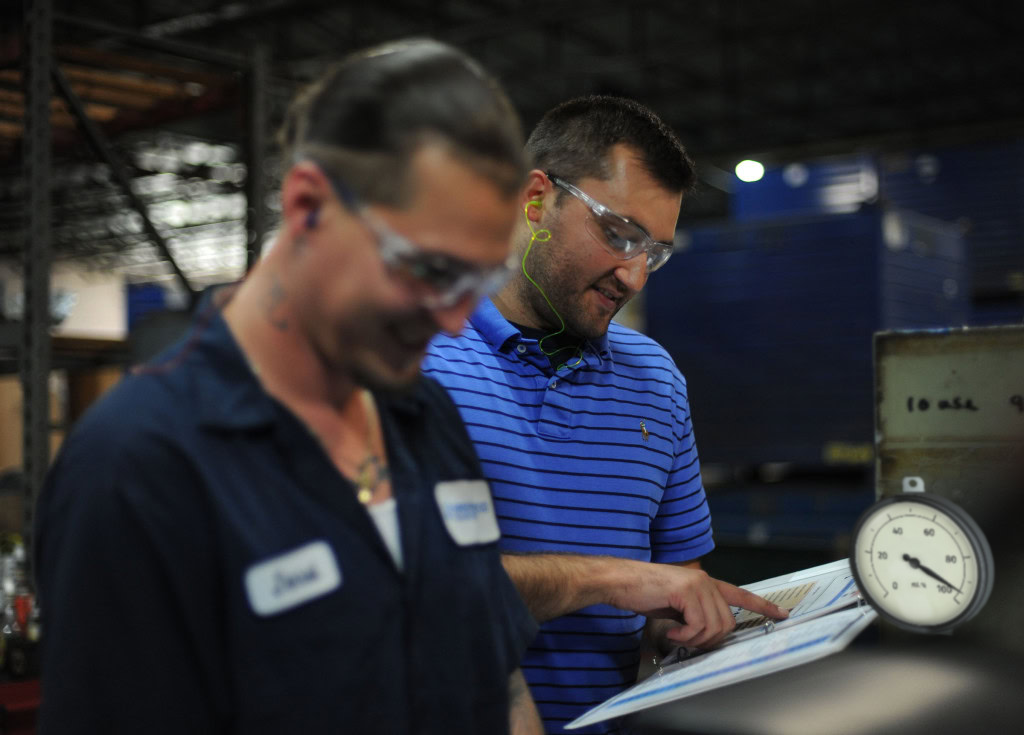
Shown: 95; %
